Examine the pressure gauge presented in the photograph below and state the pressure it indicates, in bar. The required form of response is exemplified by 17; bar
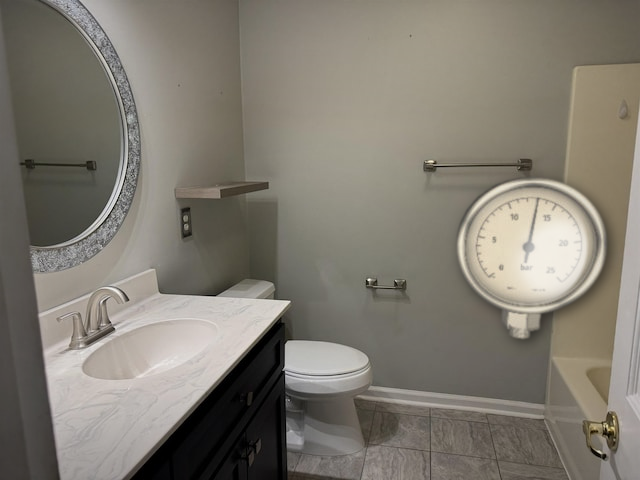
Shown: 13; bar
